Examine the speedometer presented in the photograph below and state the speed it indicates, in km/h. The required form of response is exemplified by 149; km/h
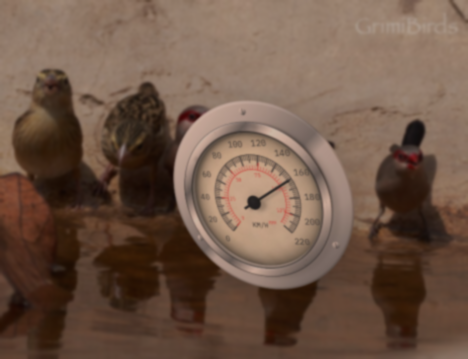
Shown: 160; km/h
